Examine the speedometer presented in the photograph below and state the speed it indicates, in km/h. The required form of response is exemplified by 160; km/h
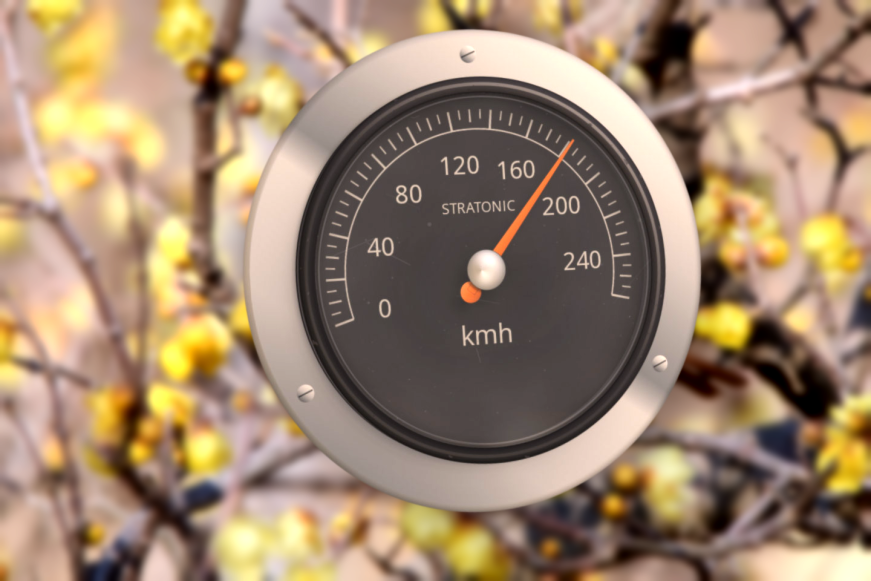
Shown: 180; km/h
